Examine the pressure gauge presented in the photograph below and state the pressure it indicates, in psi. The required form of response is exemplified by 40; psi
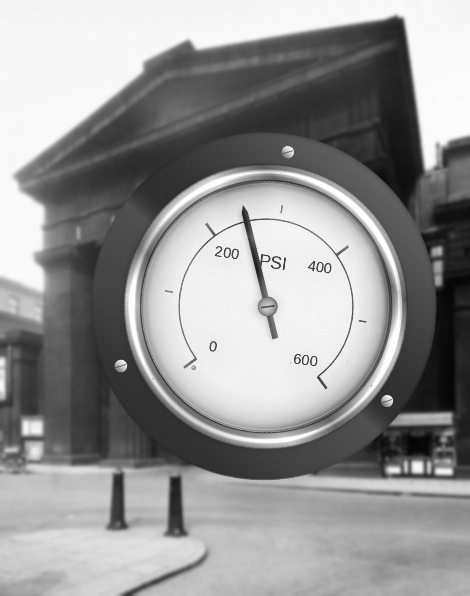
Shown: 250; psi
